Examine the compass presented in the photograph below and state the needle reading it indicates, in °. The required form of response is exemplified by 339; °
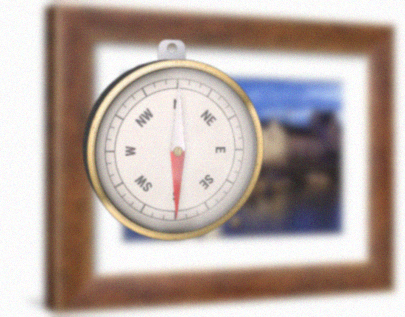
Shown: 180; °
